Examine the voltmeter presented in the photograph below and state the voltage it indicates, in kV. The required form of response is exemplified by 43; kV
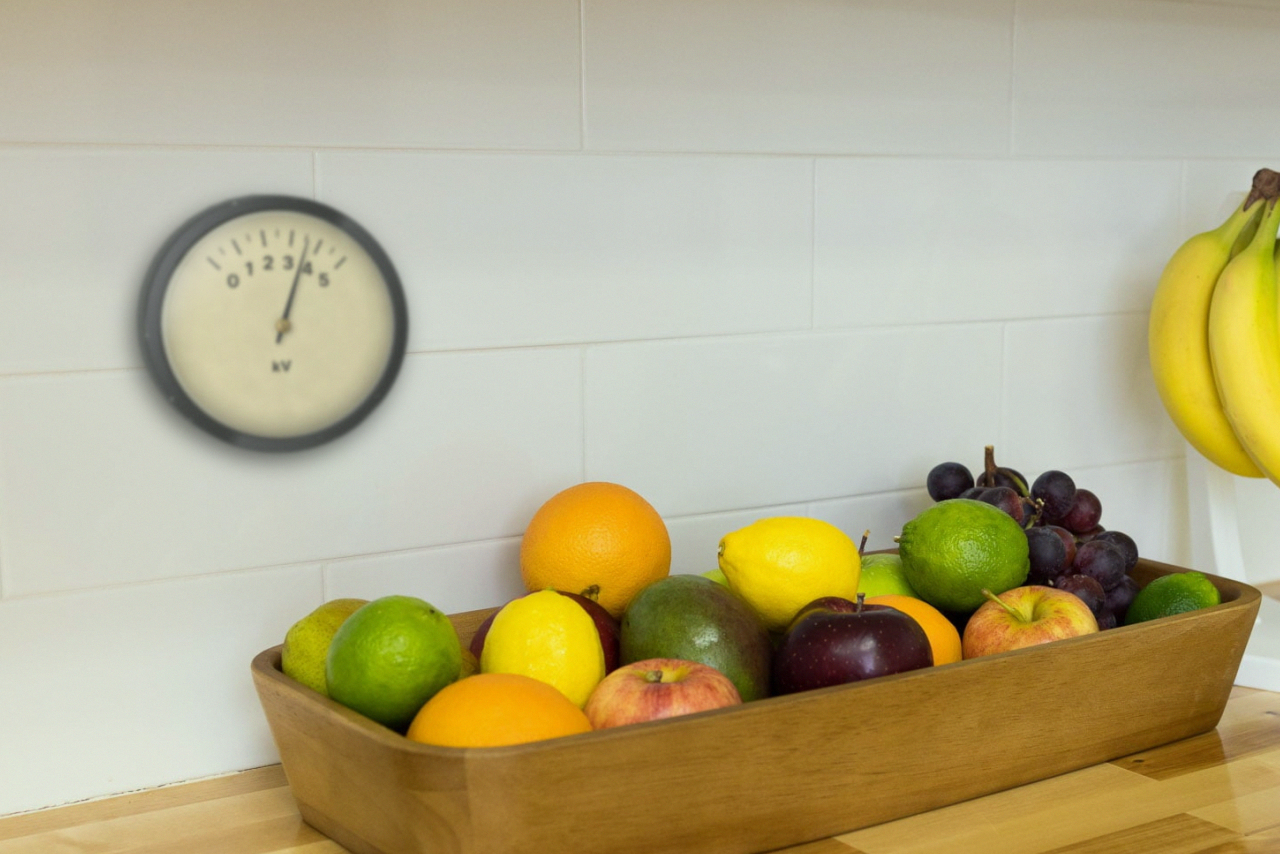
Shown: 3.5; kV
